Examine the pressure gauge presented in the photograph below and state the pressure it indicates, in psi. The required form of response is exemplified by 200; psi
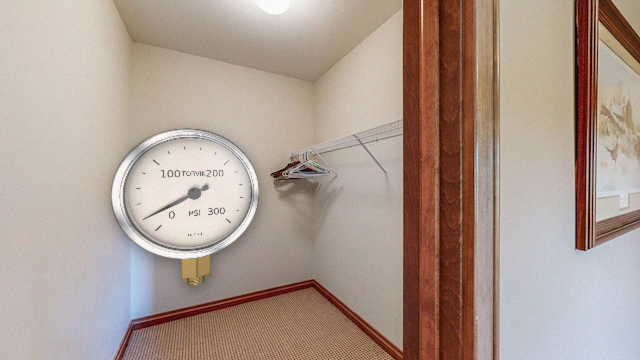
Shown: 20; psi
